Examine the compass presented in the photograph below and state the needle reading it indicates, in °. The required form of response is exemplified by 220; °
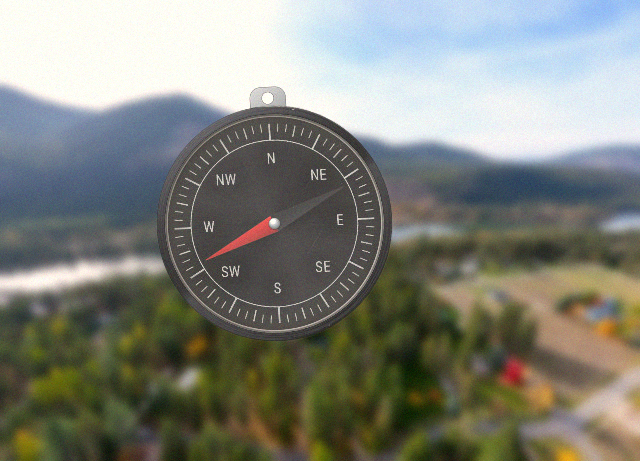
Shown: 245; °
